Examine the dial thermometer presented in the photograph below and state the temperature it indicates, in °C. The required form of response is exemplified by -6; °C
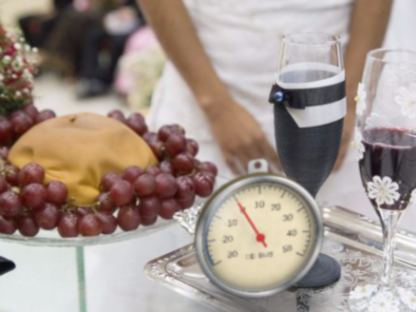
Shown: 0; °C
